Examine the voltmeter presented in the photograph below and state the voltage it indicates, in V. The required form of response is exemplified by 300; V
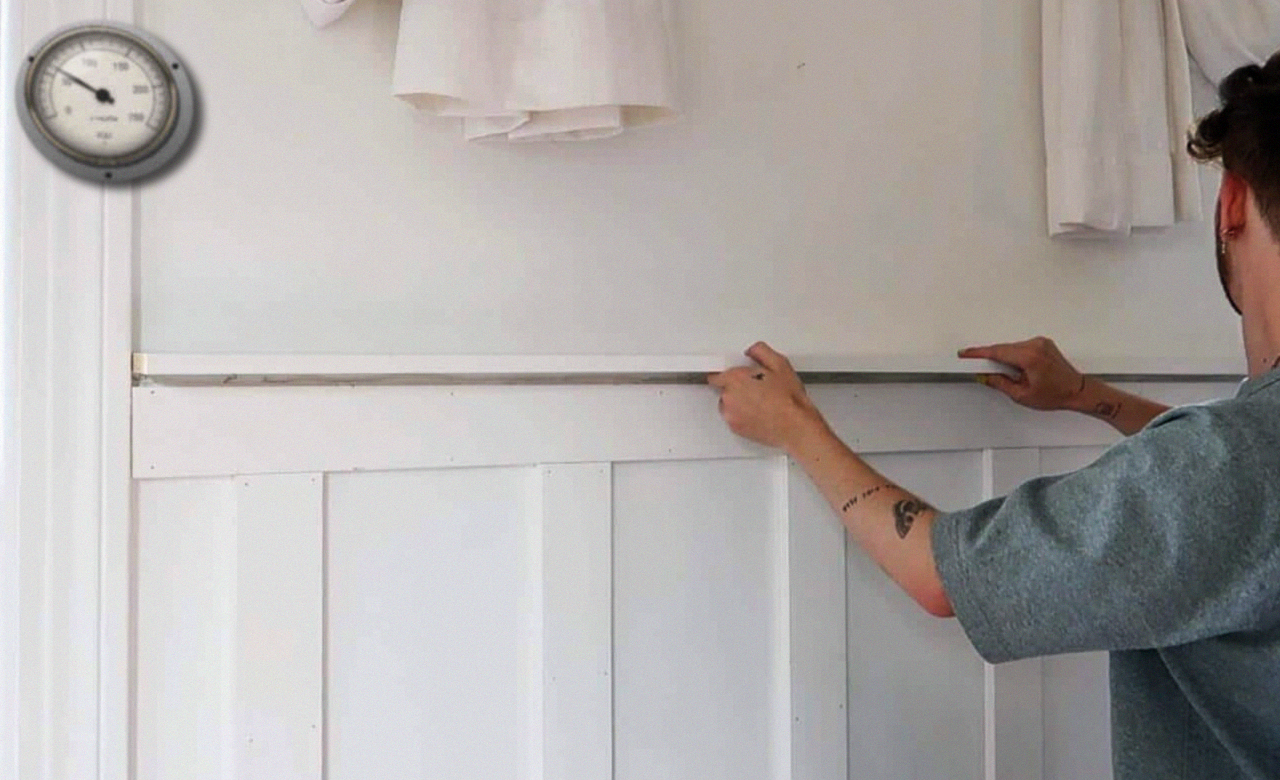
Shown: 60; V
